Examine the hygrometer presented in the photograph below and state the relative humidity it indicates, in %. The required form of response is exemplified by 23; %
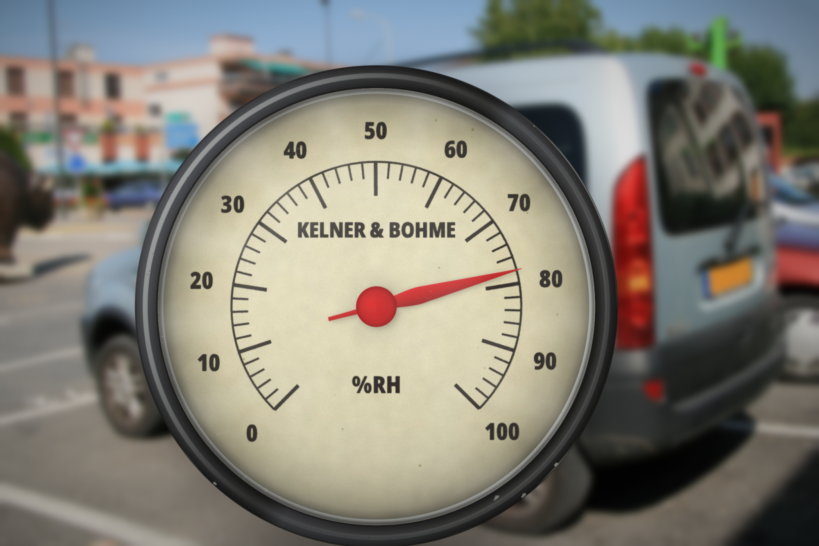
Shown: 78; %
